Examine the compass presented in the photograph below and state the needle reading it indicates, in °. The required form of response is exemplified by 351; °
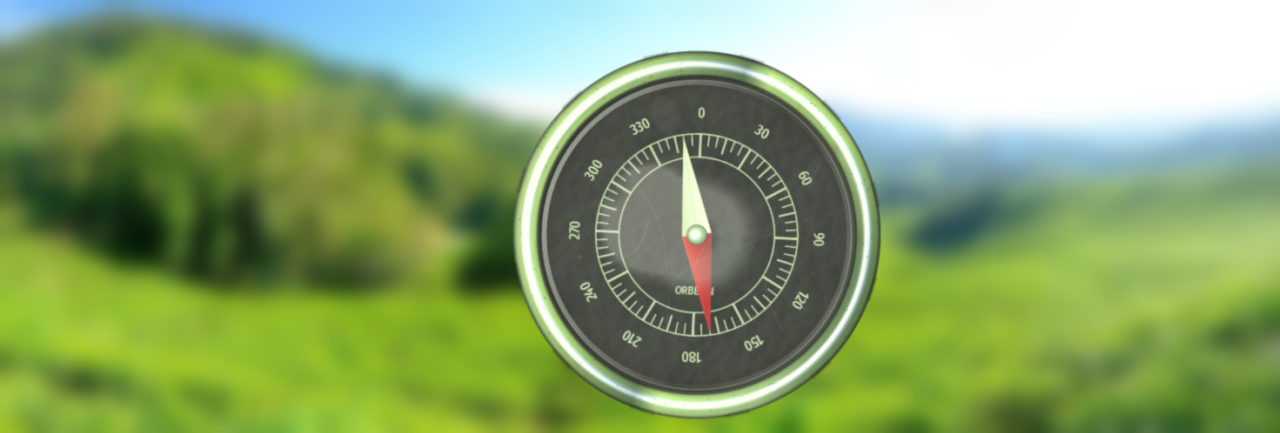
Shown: 170; °
